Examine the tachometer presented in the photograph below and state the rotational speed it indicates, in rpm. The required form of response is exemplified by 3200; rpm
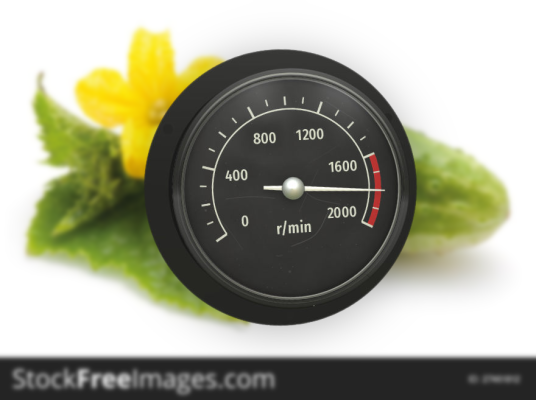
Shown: 1800; rpm
